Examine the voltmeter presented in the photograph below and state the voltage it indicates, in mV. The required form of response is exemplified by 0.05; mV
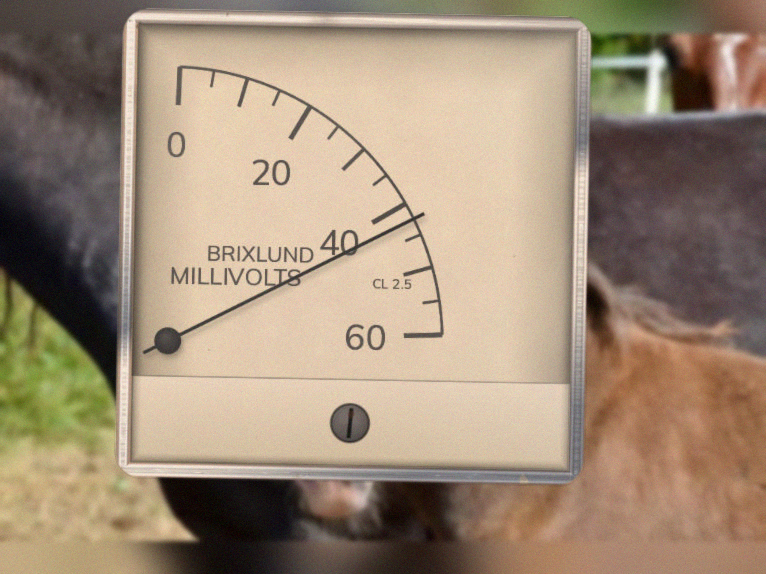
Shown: 42.5; mV
